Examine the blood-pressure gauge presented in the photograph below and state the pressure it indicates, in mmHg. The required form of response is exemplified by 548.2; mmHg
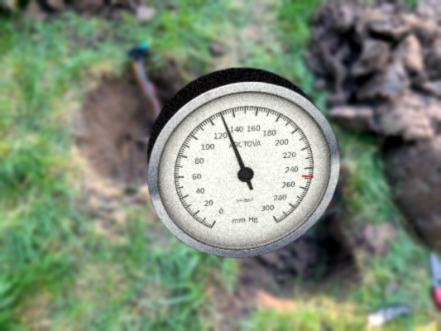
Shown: 130; mmHg
